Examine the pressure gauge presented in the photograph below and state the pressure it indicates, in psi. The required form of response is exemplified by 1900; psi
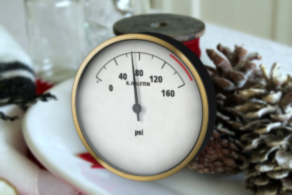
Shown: 70; psi
